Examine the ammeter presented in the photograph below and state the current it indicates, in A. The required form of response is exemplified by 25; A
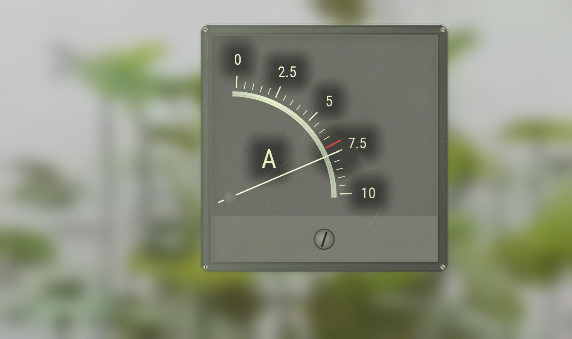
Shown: 7.5; A
